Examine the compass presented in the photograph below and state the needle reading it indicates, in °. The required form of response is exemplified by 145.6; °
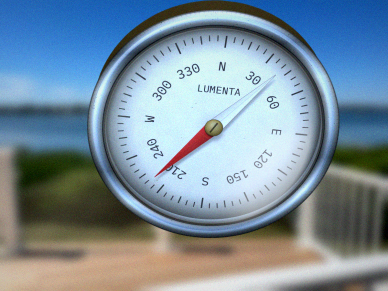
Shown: 220; °
